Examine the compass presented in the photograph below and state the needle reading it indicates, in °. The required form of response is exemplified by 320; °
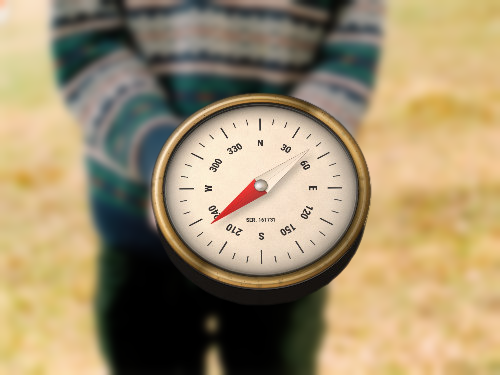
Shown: 230; °
